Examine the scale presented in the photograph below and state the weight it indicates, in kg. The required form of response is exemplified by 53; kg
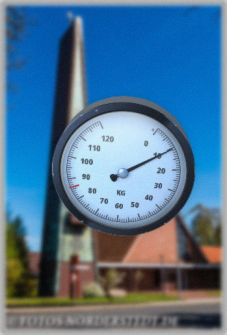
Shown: 10; kg
